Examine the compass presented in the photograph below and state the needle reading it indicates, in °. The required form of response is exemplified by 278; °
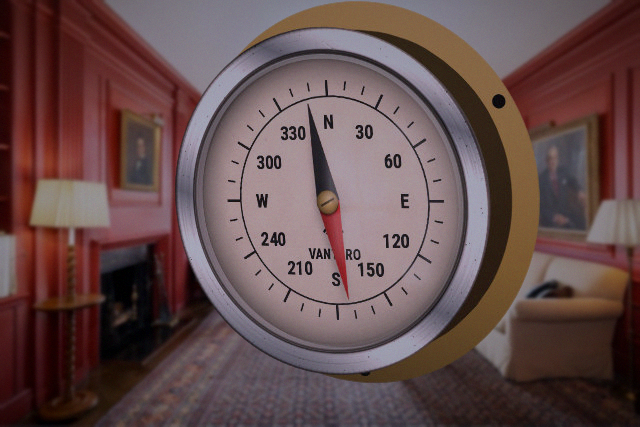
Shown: 170; °
